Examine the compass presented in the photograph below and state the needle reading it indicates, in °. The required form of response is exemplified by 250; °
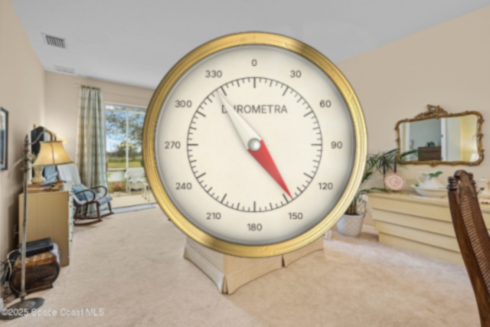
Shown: 145; °
